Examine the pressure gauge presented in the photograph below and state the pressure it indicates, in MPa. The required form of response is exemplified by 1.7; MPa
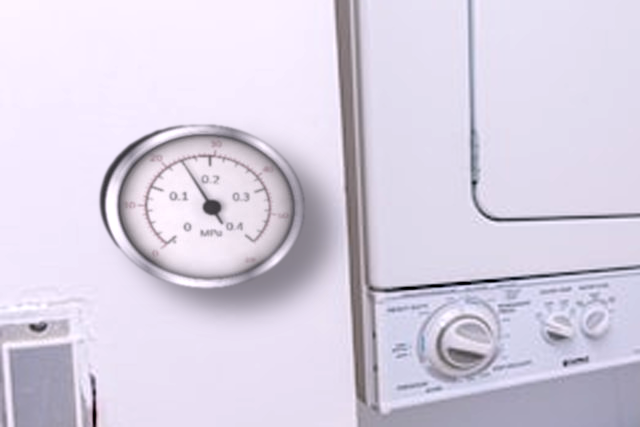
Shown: 0.16; MPa
